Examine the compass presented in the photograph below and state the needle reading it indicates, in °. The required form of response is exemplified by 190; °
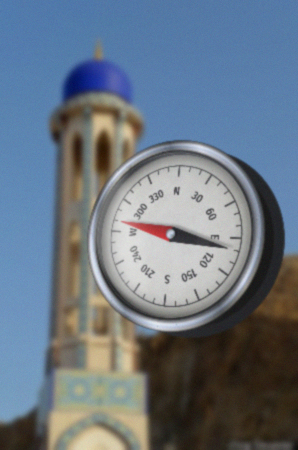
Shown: 280; °
